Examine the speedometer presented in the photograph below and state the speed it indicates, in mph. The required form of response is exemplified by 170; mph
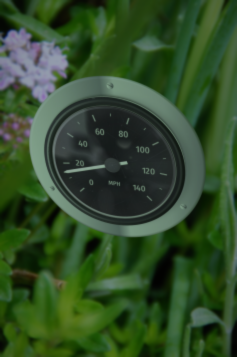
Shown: 15; mph
